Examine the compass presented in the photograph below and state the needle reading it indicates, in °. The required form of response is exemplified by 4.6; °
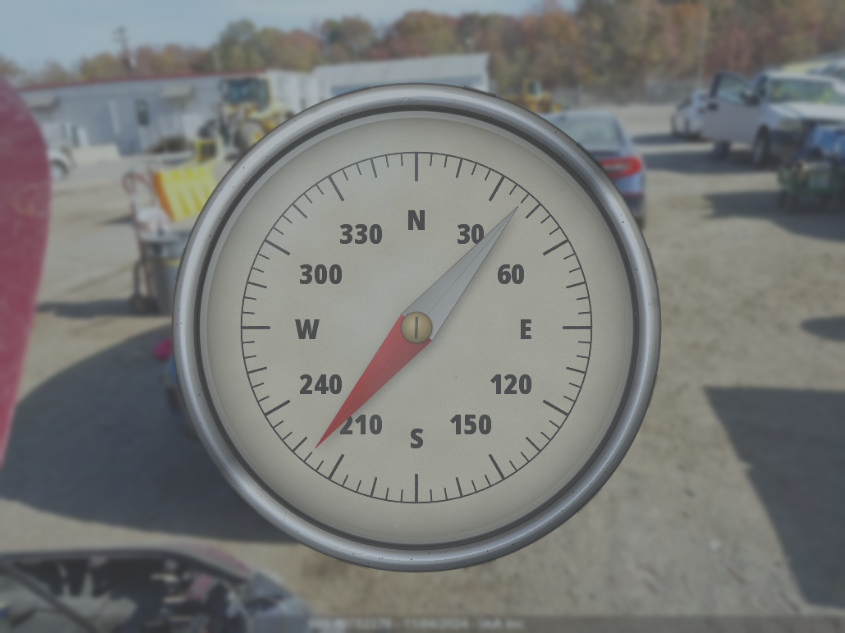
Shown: 220; °
